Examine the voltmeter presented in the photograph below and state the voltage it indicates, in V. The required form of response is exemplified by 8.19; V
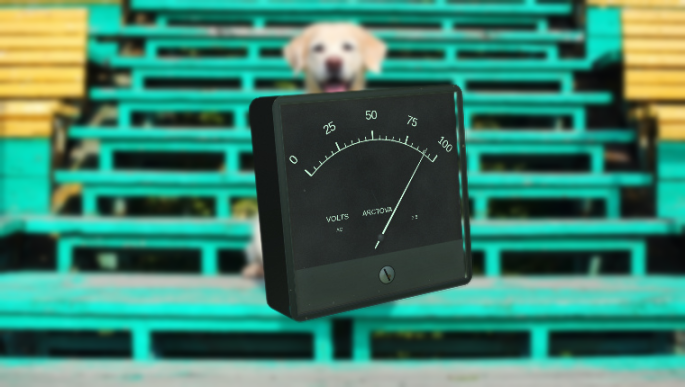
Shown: 90; V
